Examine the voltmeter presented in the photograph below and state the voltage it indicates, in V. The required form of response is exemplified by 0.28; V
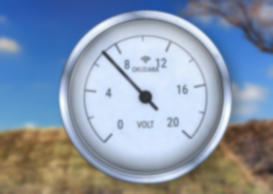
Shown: 7; V
